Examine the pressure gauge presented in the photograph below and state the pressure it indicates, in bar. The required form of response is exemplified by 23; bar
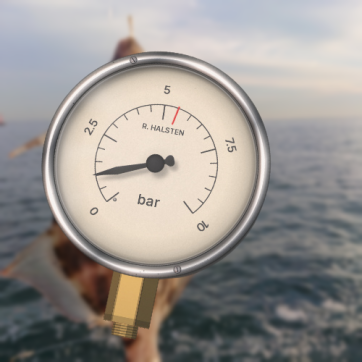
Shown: 1; bar
